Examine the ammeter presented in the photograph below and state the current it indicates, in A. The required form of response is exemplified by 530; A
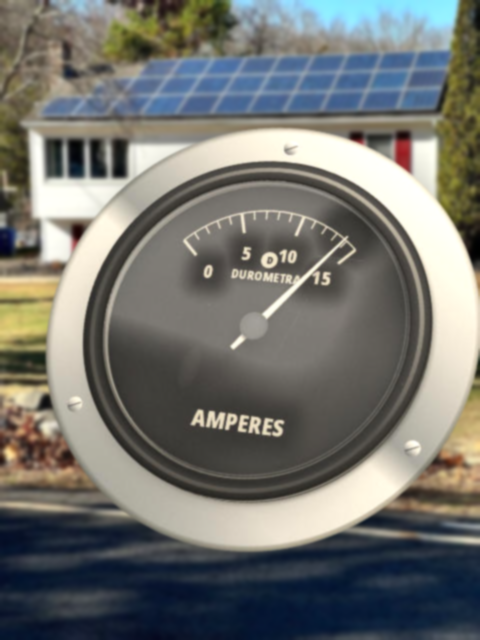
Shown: 14; A
